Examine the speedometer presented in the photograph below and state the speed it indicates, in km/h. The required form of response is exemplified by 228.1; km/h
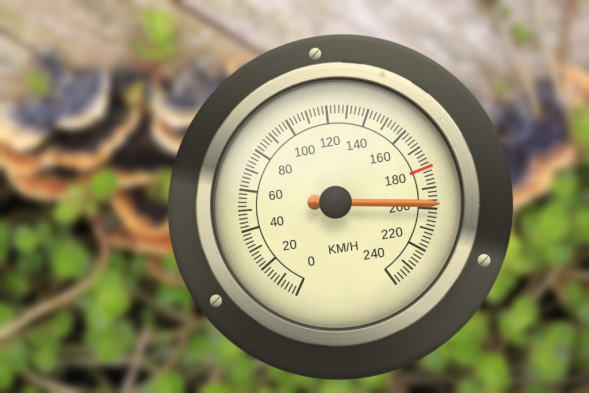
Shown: 198; km/h
